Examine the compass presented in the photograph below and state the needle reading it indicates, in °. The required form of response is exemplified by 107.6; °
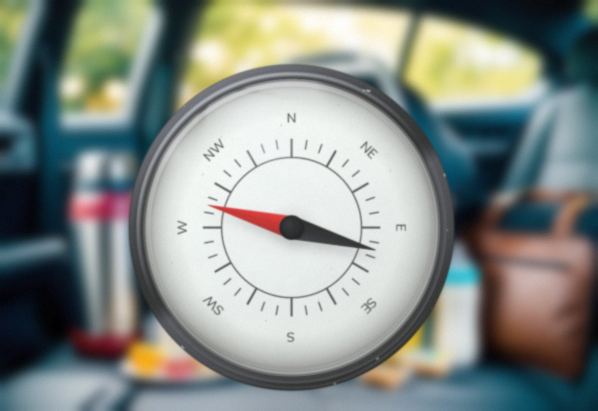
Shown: 285; °
